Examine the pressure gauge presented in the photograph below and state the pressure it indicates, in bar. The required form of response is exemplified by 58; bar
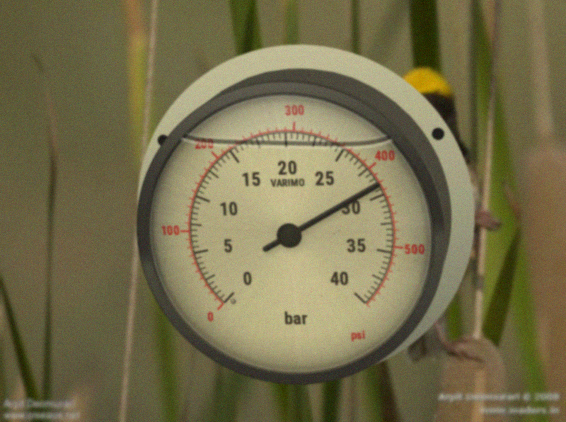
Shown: 29; bar
